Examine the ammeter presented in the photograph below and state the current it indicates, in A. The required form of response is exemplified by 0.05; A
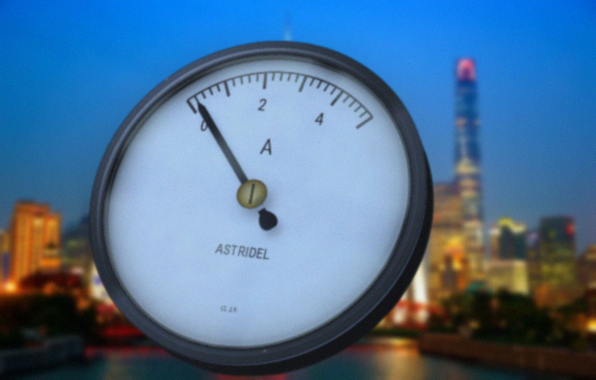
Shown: 0.2; A
